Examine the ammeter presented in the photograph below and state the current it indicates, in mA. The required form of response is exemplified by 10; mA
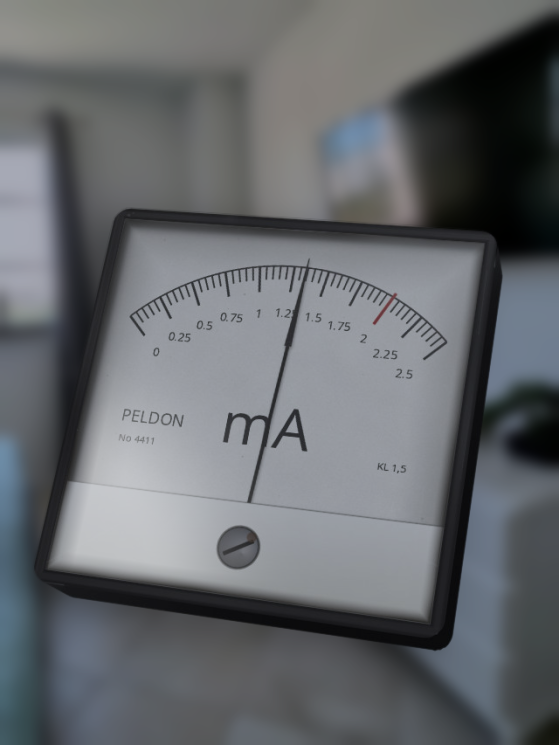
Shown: 1.35; mA
